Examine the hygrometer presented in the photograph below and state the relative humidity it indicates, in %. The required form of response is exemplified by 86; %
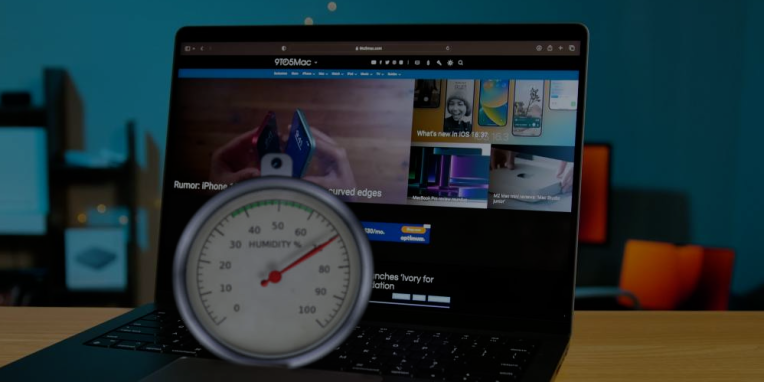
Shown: 70; %
